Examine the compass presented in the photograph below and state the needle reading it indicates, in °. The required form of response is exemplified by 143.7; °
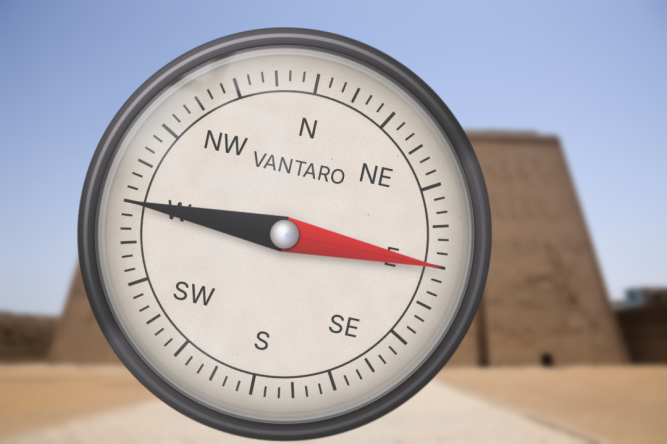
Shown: 90; °
